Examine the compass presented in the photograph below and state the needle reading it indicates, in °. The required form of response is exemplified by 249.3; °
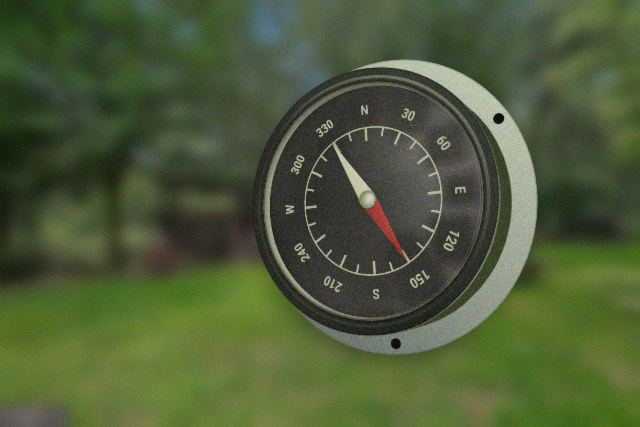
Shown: 150; °
